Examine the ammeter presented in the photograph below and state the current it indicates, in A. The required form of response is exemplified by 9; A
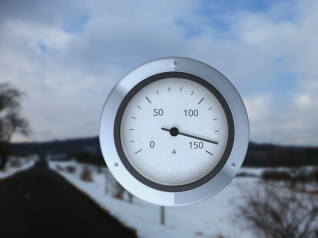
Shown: 140; A
